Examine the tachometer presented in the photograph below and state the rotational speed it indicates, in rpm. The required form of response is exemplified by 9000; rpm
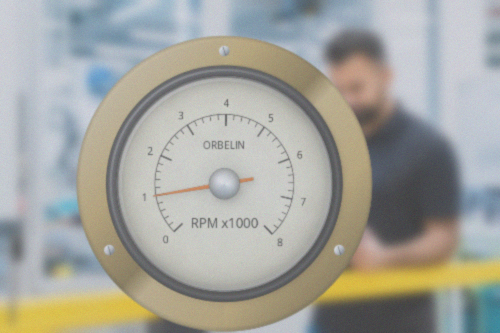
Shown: 1000; rpm
